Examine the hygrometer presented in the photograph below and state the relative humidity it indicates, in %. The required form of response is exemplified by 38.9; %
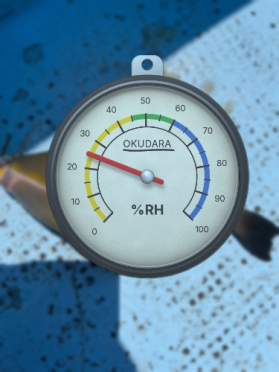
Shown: 25; %
